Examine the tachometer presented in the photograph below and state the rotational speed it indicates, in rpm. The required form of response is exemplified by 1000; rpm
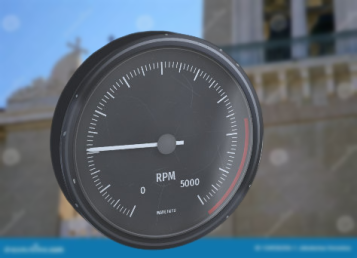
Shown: 1050; rpm
